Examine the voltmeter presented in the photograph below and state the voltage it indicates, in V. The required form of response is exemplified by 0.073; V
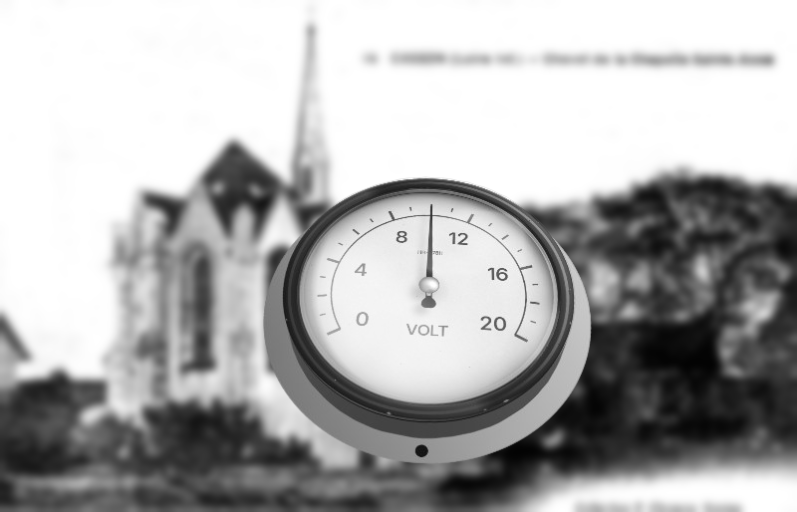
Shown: 10; V
